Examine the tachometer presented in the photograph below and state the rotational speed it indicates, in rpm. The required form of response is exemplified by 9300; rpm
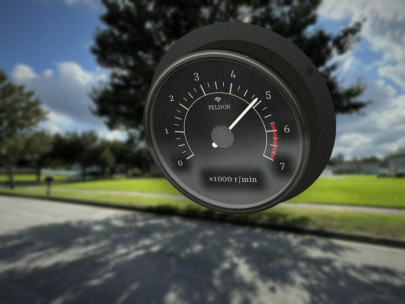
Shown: 4875; rpm
